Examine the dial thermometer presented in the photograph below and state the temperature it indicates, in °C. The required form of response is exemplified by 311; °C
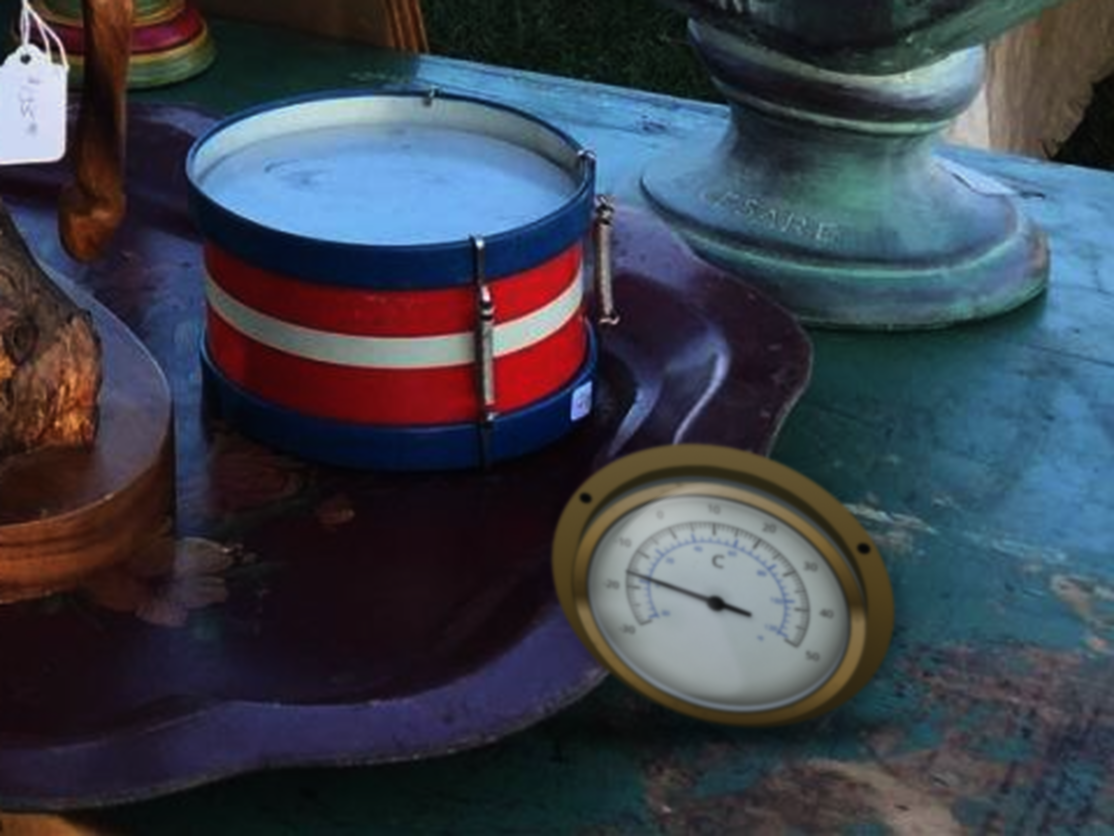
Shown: -15; °C
